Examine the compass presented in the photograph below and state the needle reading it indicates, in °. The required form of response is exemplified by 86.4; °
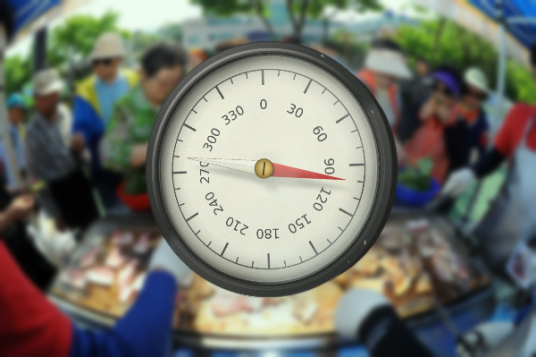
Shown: 100; °
